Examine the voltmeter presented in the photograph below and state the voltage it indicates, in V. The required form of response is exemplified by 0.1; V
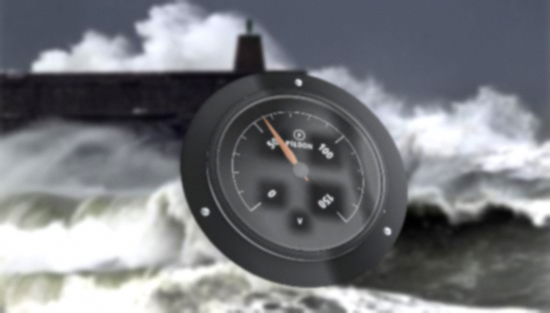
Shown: 55; V
